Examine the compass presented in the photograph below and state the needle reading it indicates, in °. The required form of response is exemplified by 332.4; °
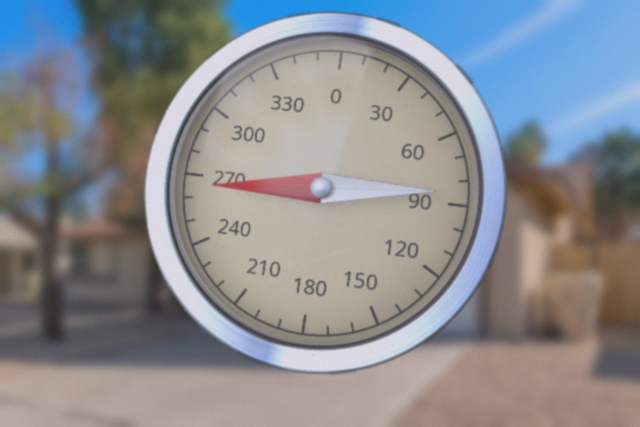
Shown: 265; °
